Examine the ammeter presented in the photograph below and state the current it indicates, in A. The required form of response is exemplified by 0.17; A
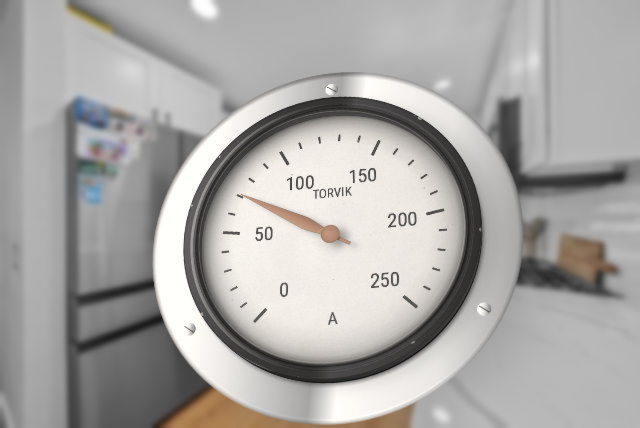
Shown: 70; A
